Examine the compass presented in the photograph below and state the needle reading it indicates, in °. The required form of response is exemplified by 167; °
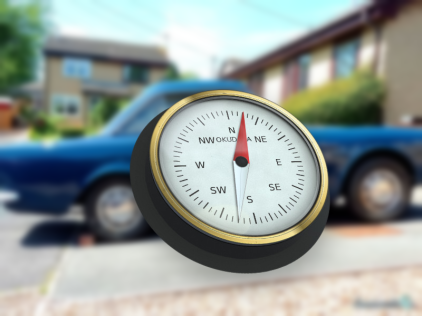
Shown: 15; °
